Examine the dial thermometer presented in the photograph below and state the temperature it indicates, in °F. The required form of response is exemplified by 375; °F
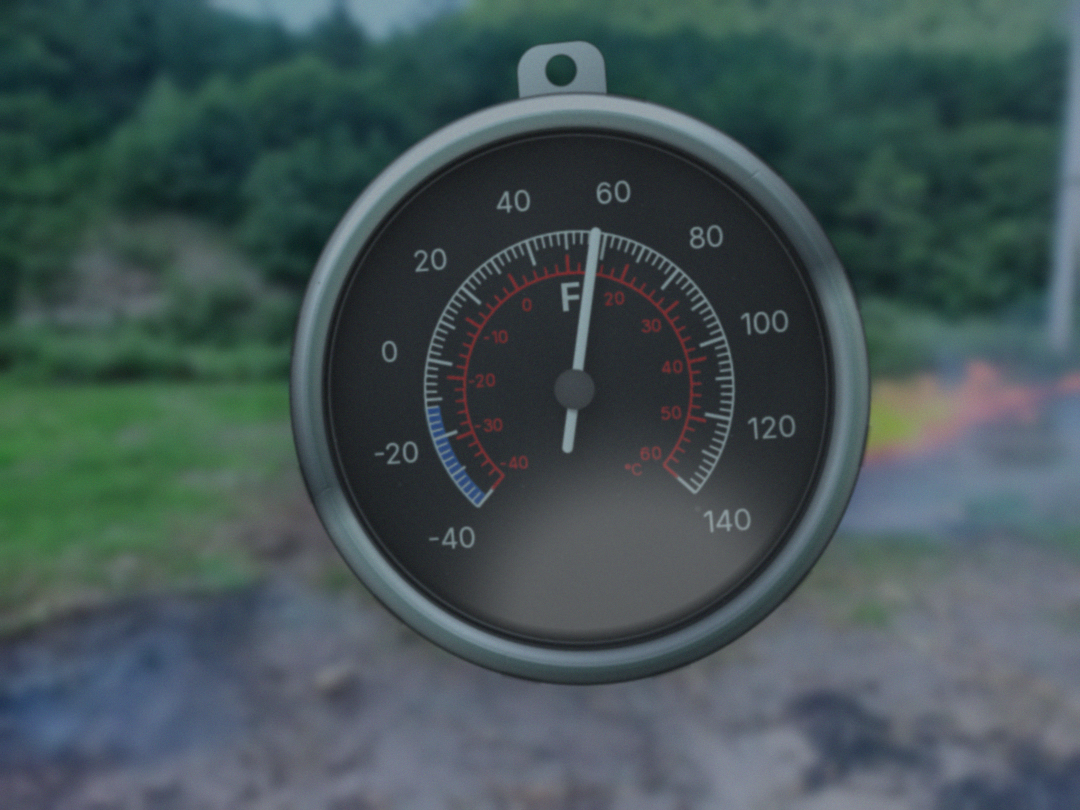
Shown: 58; °F
